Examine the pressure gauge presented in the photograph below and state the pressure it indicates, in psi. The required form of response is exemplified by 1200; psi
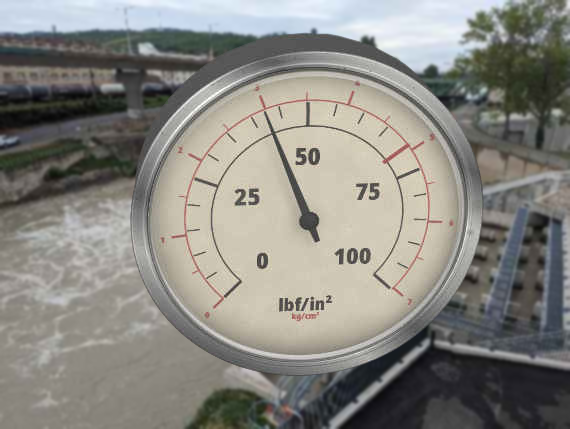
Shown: 42.5; psi
